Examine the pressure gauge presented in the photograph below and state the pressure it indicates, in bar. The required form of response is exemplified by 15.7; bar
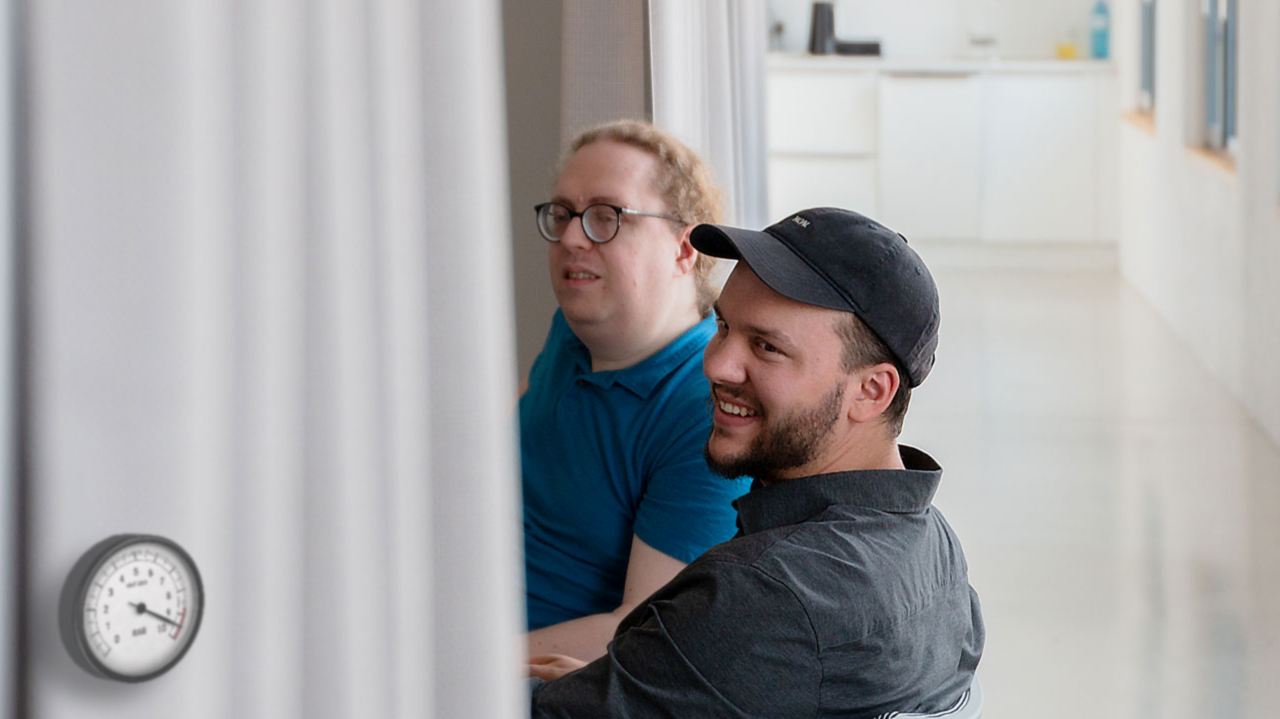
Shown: 9.5; bar
